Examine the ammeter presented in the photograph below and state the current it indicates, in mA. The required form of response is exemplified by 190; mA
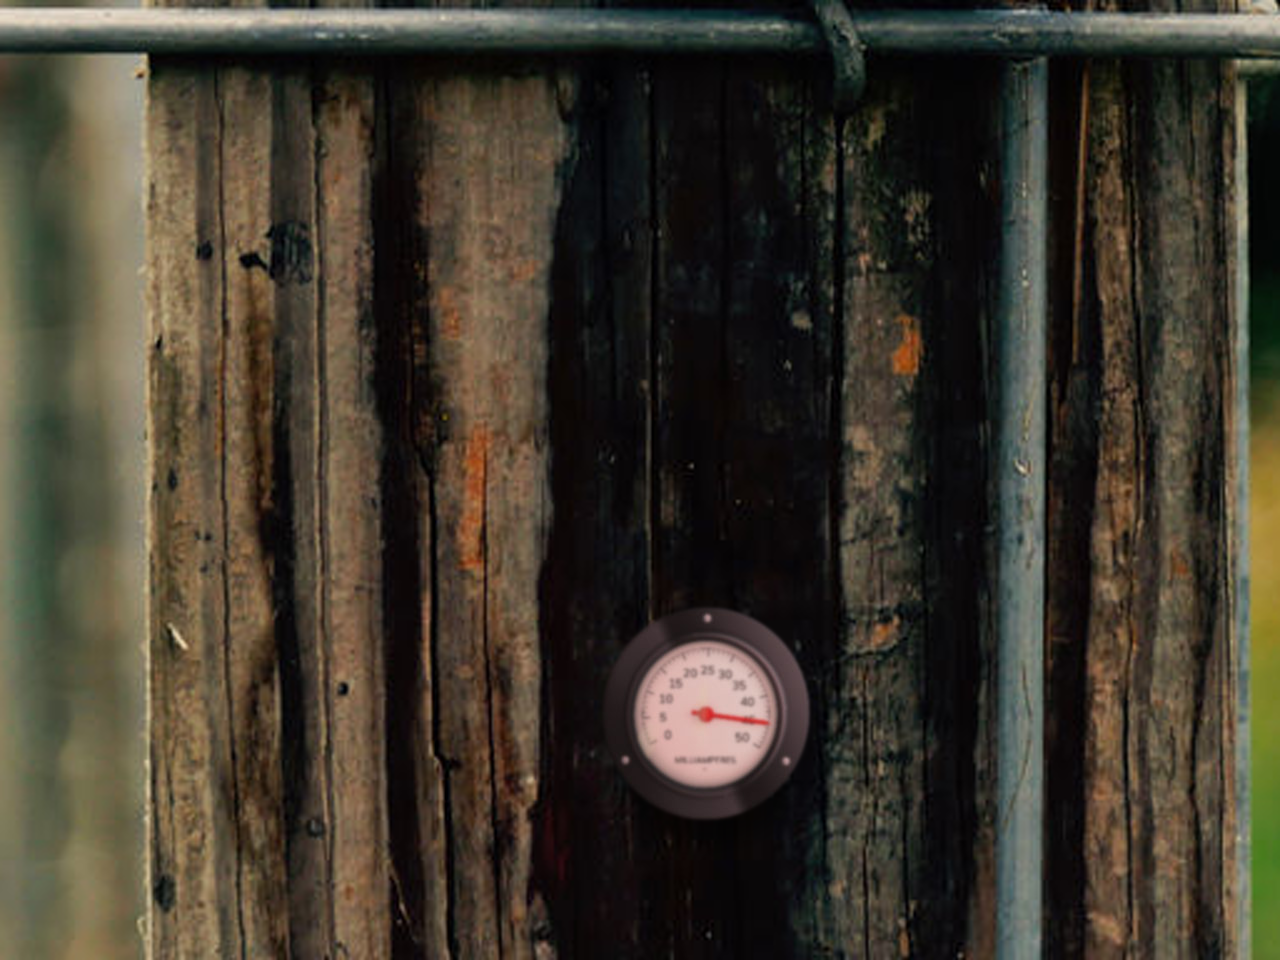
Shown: 45; mA
